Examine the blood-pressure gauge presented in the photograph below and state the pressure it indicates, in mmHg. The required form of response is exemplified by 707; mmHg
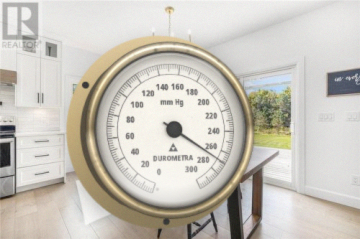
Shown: 270; mmHg
